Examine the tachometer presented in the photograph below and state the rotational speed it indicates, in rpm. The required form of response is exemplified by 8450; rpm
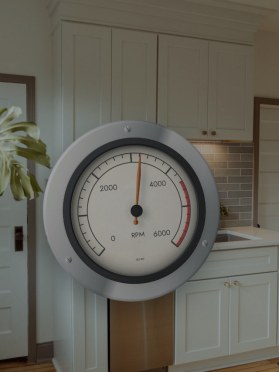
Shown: 3200; rpm
